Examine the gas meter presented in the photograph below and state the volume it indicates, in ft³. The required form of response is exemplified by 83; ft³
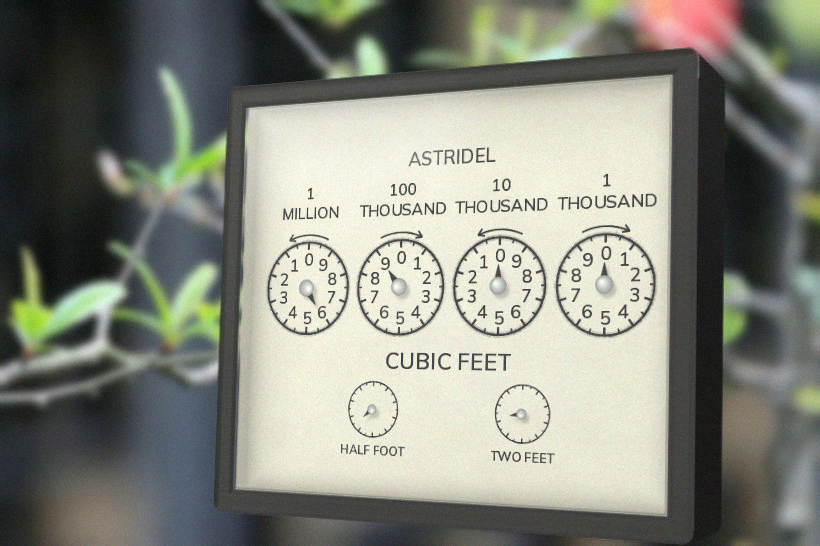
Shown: 590000; ft³
